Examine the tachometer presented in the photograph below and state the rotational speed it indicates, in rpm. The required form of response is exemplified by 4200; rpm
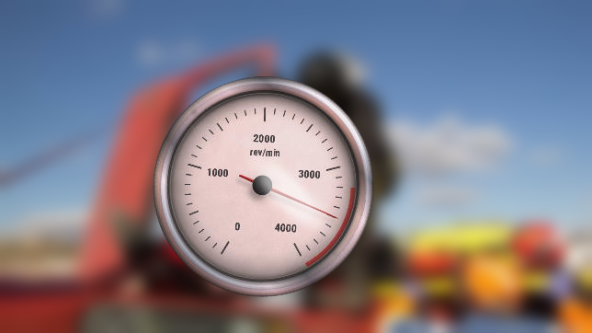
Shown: 3500; rpm
